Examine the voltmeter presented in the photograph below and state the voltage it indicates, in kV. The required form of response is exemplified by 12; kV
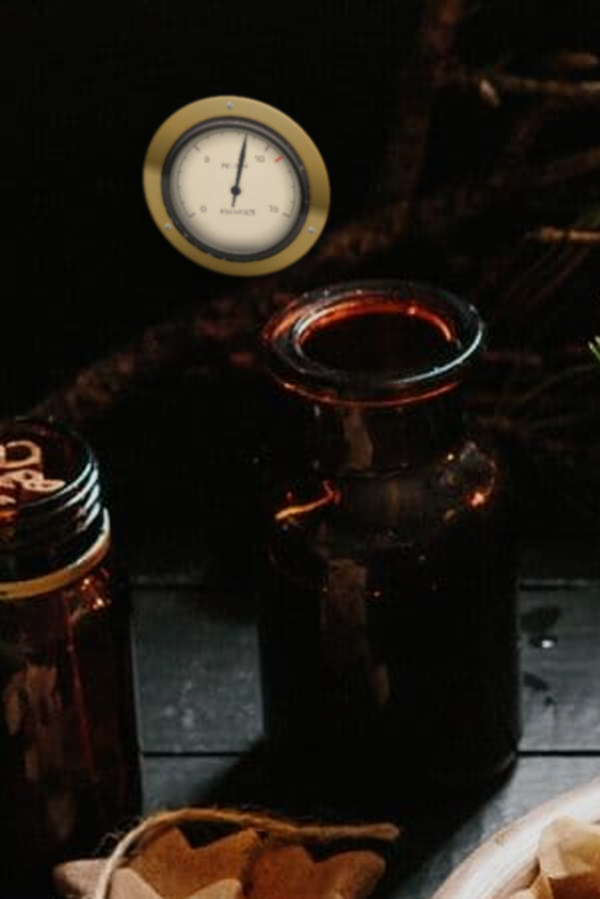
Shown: 8.5; kV
